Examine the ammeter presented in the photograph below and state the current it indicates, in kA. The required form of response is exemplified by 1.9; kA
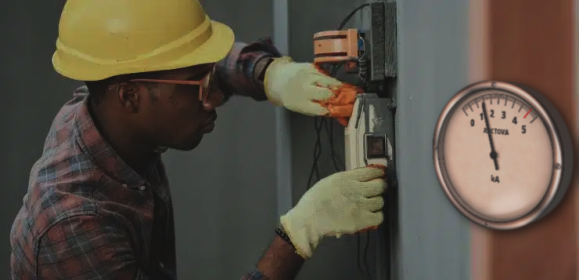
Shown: 1.5; kA
